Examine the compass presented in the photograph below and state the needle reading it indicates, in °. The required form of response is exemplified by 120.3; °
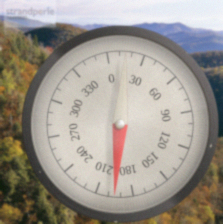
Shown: 195; °
